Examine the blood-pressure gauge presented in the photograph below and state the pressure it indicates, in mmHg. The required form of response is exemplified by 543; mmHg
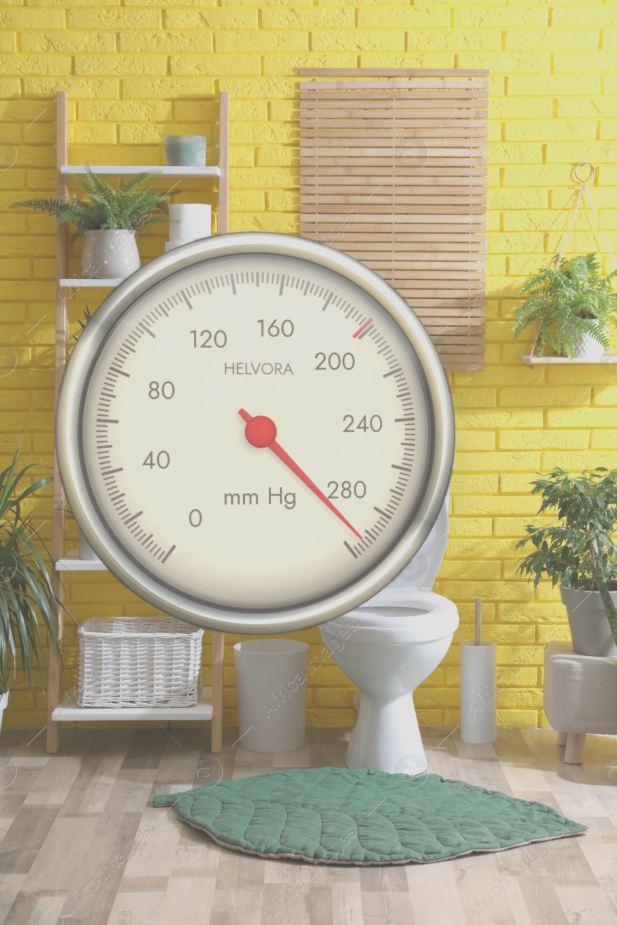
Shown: 294; mmHg
